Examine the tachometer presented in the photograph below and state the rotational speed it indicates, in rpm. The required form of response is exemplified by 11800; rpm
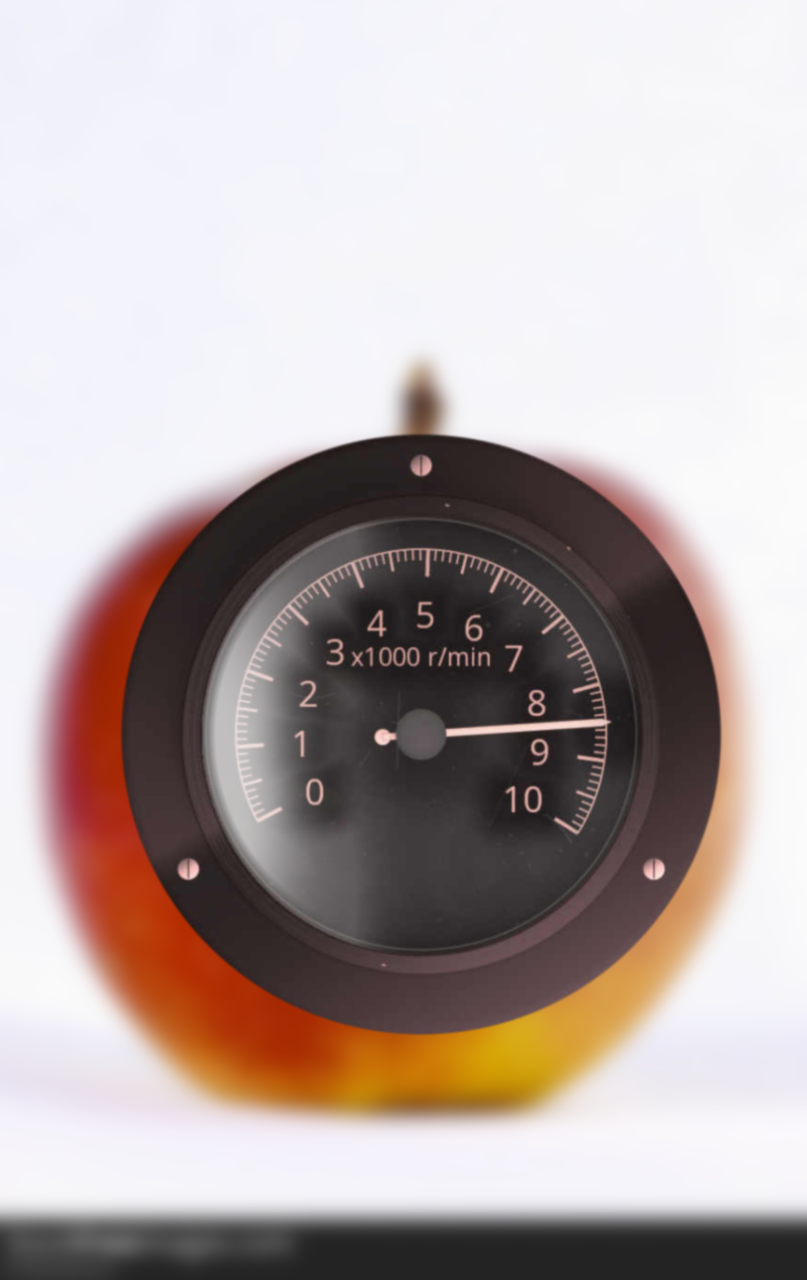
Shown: 8500; rpm
